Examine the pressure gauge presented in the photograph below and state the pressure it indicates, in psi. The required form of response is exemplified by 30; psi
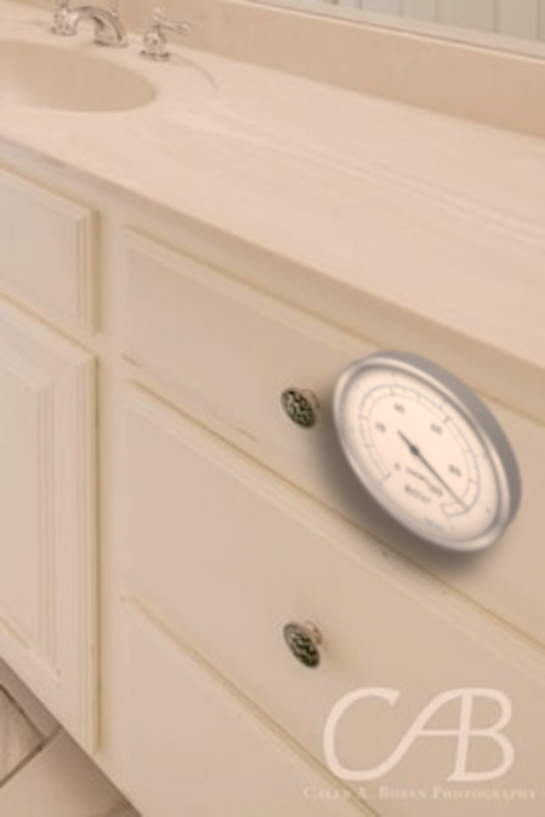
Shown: 90; psi
